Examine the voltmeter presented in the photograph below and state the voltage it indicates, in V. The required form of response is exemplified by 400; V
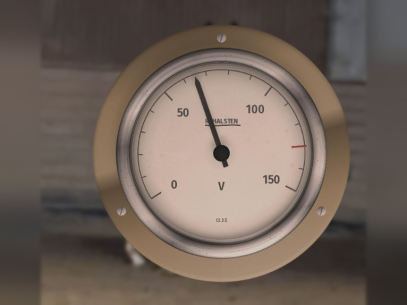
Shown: 65; V
